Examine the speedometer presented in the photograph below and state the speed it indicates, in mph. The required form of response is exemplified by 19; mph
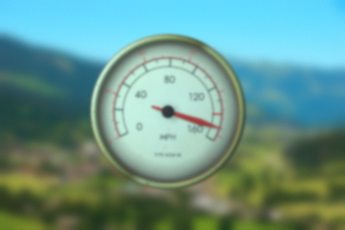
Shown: 150; mph
